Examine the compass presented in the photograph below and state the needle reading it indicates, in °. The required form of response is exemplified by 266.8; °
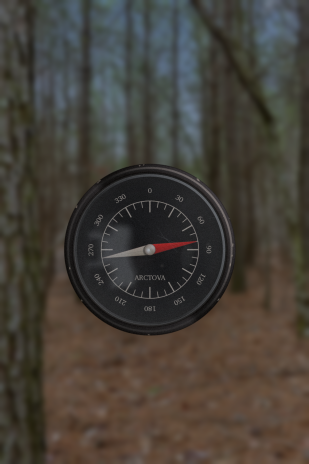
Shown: 80; °
